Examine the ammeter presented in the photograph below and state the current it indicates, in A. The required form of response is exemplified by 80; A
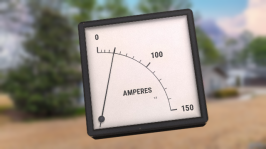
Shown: 50; A
